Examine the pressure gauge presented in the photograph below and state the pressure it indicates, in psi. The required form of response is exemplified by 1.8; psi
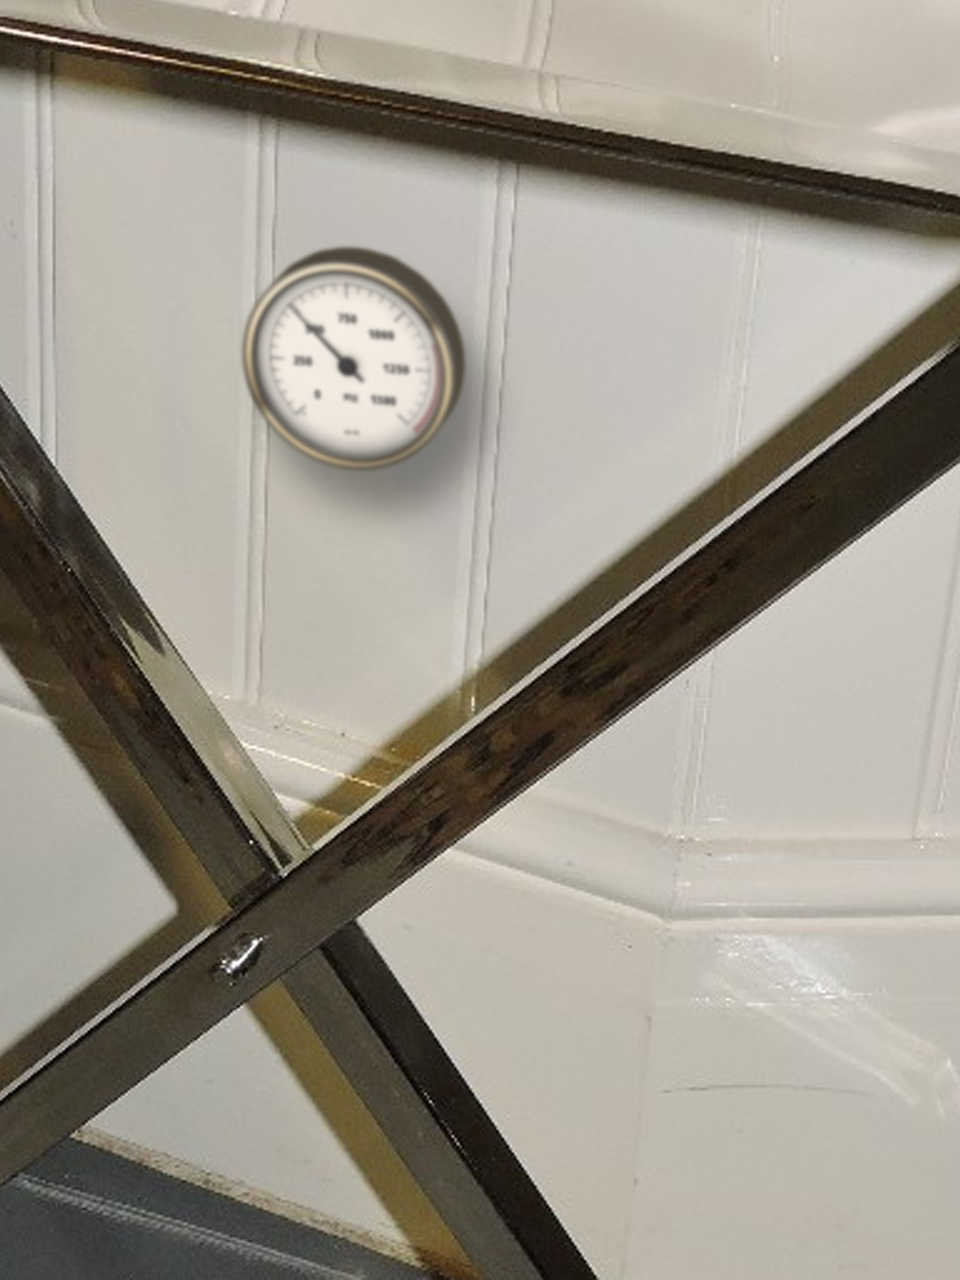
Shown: 500; psi
